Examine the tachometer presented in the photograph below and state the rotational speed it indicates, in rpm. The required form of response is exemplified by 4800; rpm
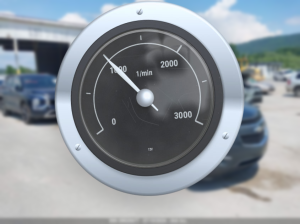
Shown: 1000; rpm
